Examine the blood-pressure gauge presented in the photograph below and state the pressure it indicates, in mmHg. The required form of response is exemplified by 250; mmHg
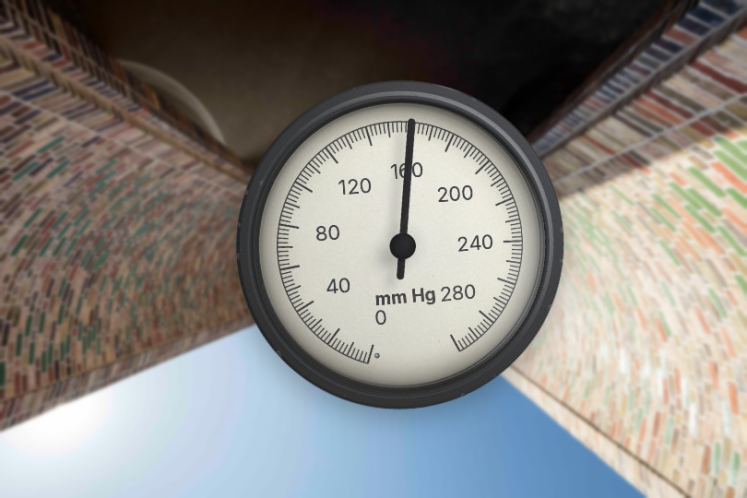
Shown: 160; mmHg
